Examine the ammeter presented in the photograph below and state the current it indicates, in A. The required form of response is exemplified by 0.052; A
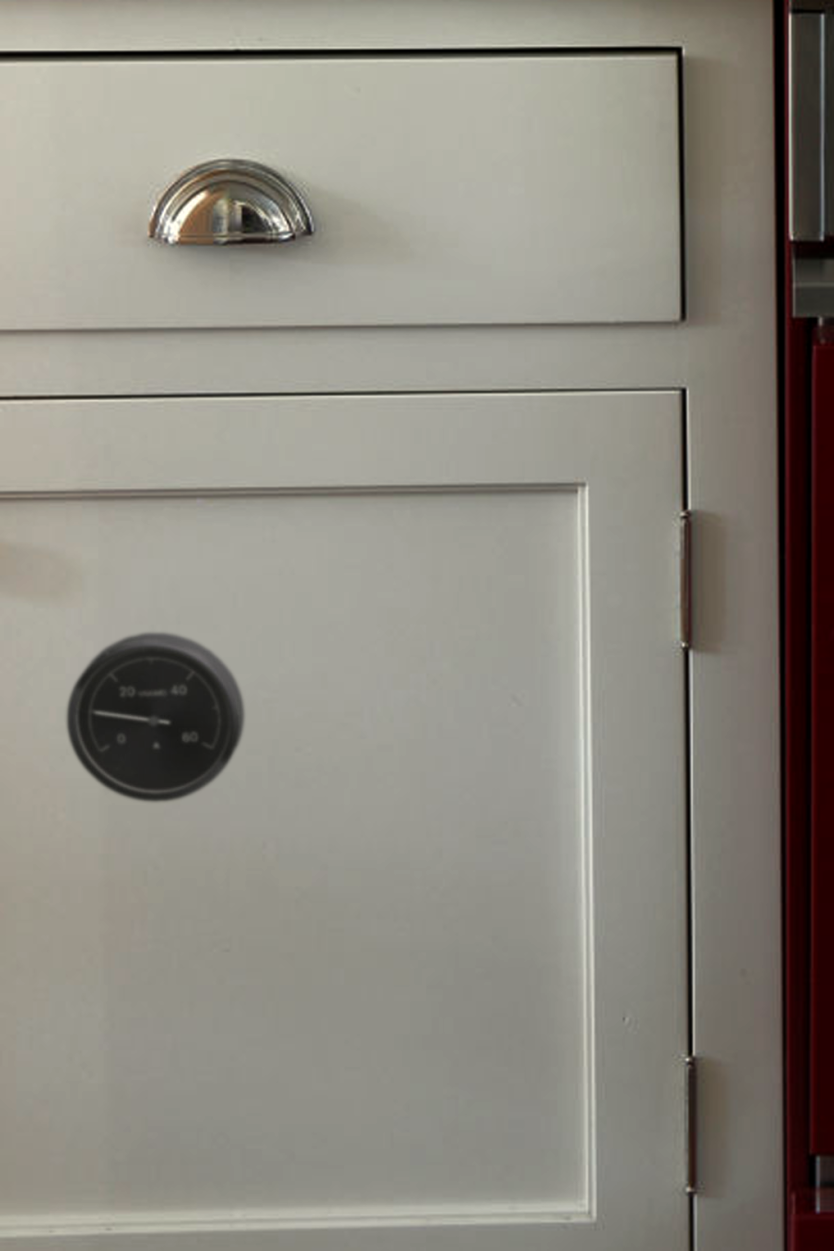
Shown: 10; A
